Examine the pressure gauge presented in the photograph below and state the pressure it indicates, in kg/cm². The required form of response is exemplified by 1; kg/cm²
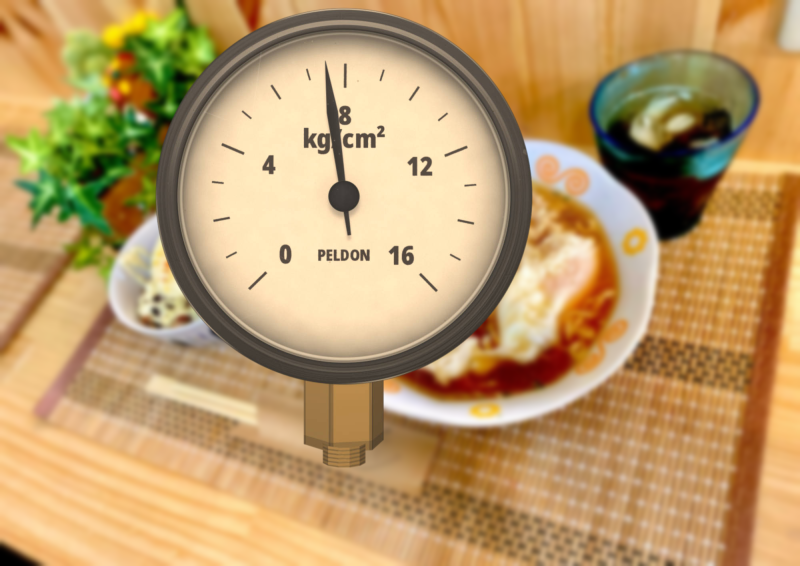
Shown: 7.5; kg/cm²
